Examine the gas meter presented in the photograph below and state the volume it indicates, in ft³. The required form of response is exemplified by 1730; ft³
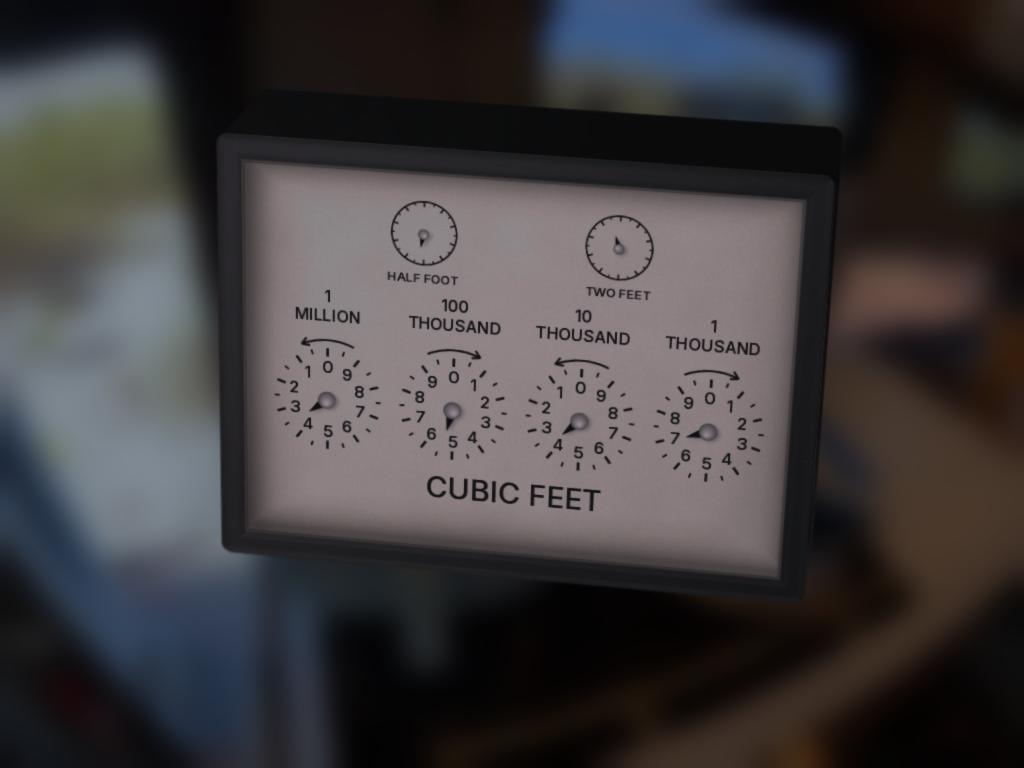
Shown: 353700; ft³
